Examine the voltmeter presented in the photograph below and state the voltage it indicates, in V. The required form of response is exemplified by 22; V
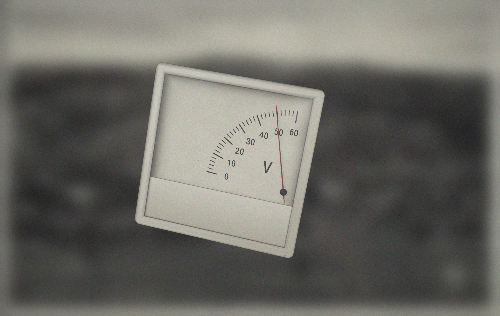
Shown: 50; V
